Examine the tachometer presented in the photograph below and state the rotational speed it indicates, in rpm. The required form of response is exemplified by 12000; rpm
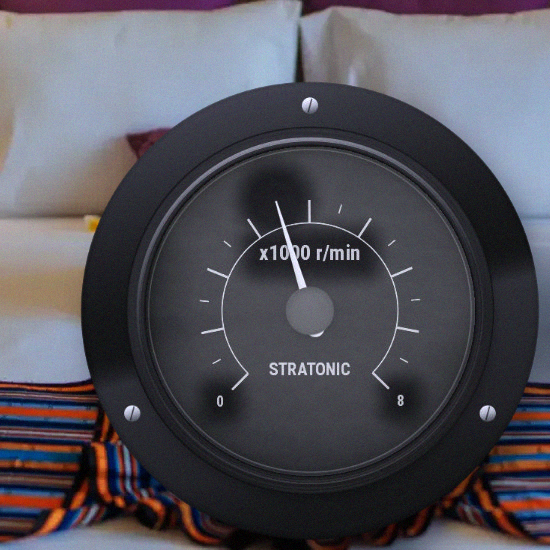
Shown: 3500; rpm
